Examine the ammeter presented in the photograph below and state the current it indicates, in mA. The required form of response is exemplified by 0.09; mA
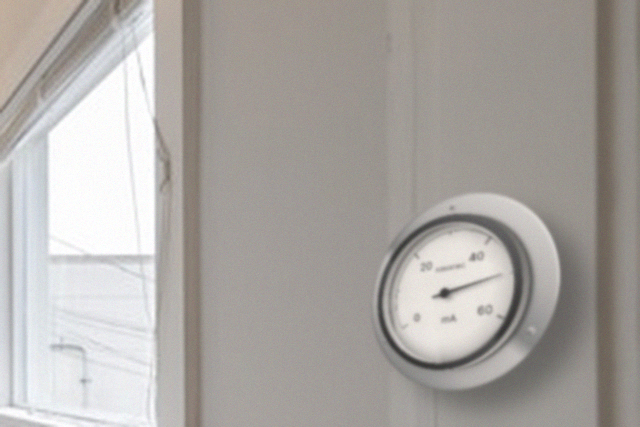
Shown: 50; mA
